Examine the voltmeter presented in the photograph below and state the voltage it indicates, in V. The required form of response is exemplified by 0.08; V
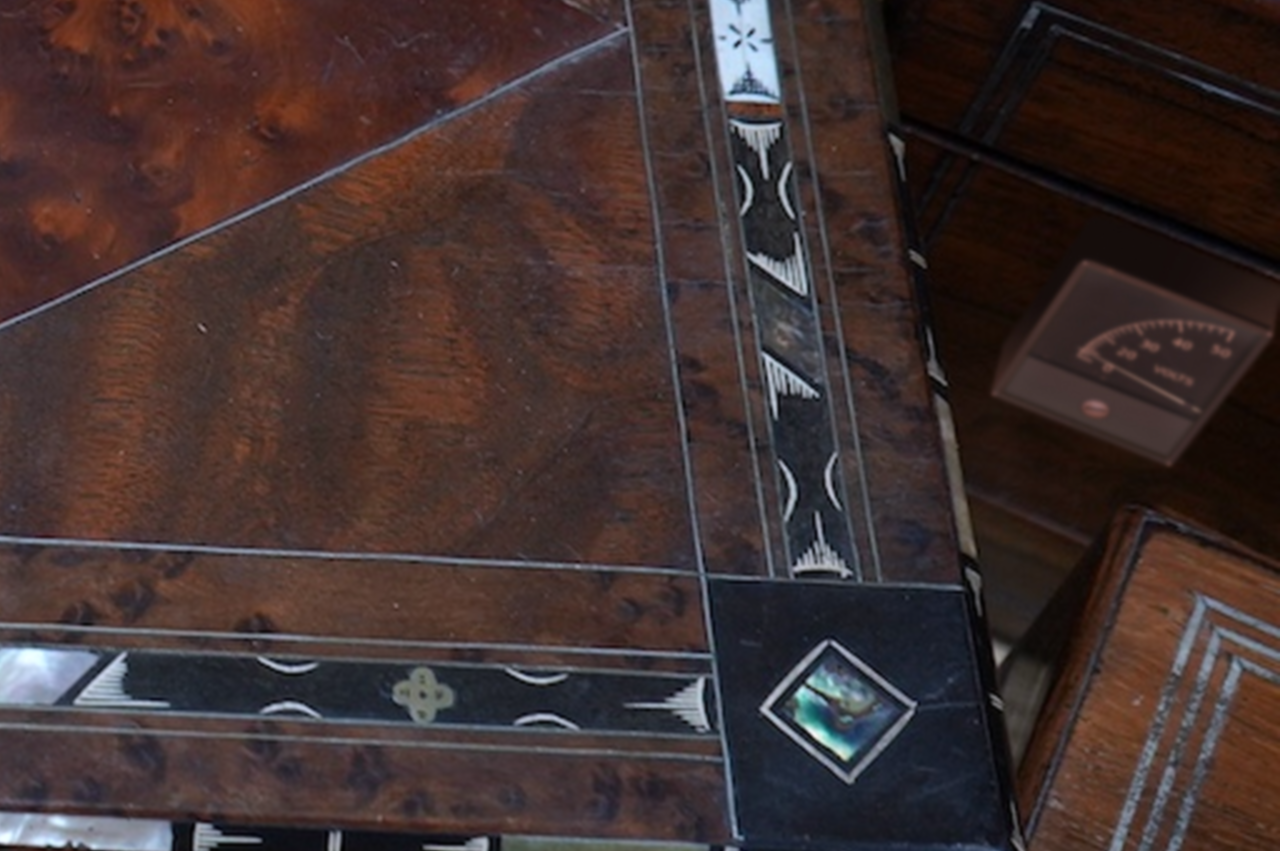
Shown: 10; V
